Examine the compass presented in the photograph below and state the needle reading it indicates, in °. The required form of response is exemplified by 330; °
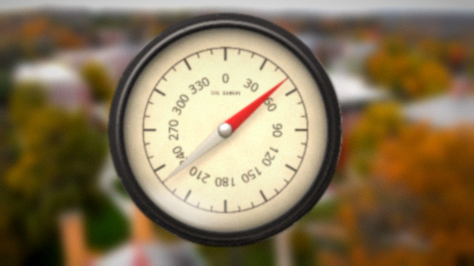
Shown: 50; °
